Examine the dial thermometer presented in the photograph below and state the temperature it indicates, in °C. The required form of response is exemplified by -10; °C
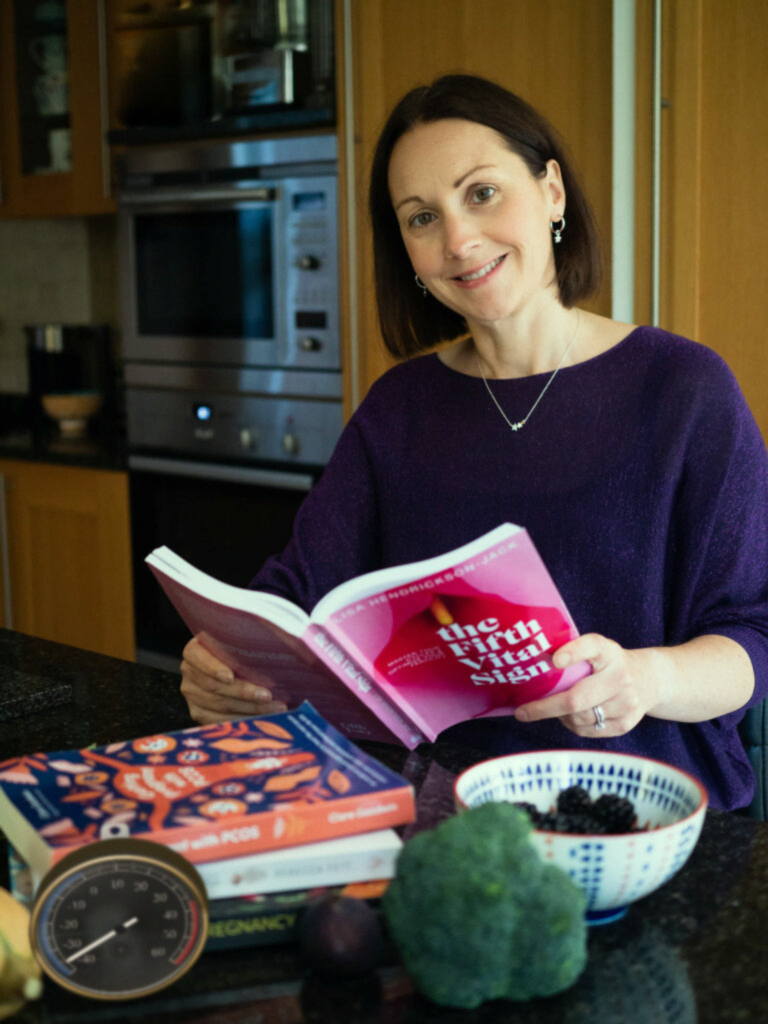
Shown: -35; °C
